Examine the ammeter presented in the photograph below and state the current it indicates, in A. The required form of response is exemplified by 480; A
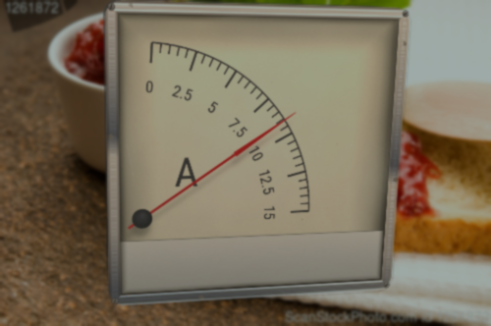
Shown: 9; A
